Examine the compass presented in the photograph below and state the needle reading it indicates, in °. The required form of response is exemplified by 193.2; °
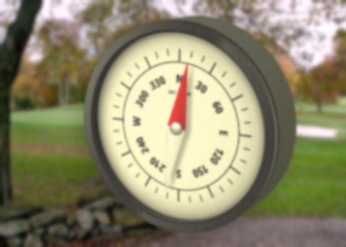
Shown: 10; °
